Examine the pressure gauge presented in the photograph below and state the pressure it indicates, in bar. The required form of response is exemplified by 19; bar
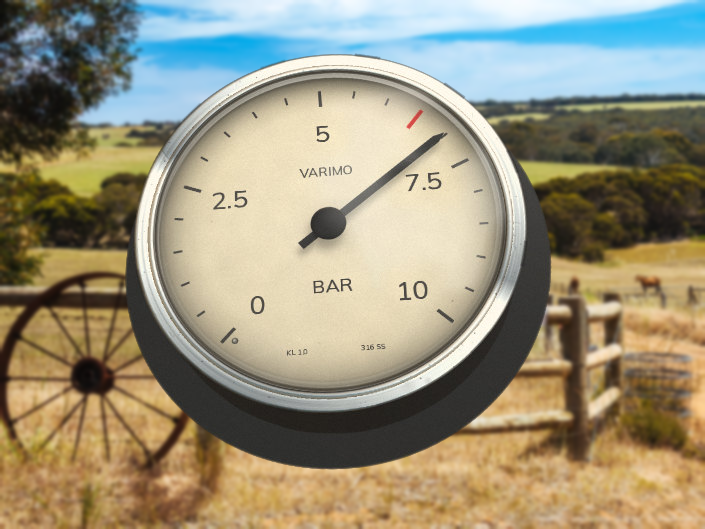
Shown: 7; bar
